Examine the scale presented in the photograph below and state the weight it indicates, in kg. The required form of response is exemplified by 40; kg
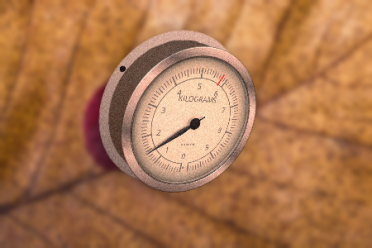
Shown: 1.5; kg
